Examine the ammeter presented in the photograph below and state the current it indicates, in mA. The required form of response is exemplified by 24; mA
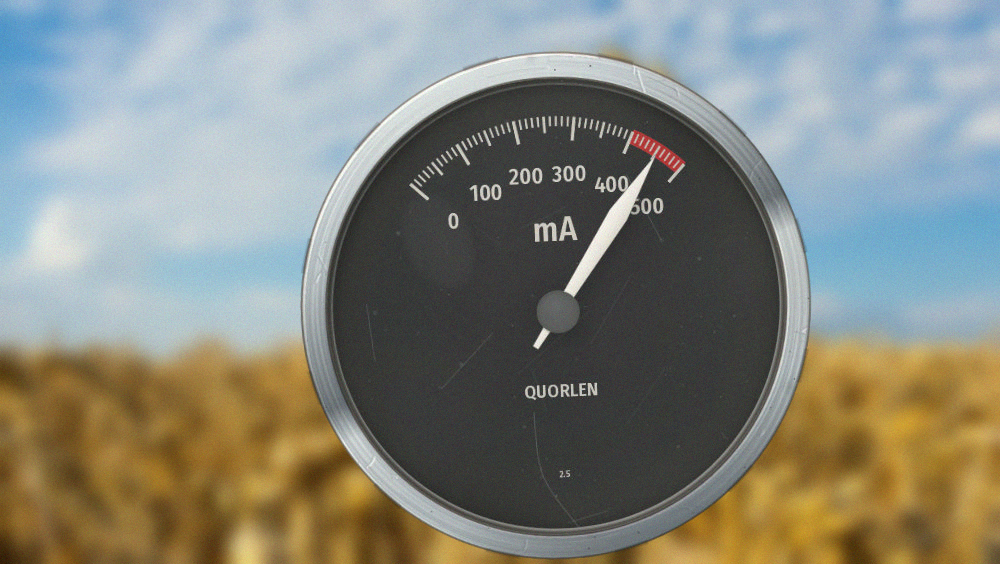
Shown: 450; mA
